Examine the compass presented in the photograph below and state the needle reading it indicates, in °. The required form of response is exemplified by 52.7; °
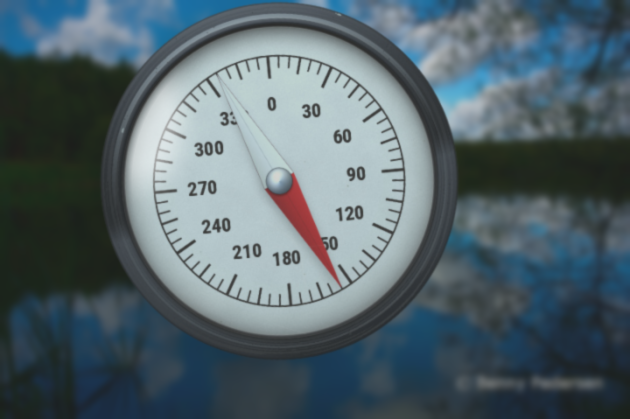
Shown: 155; °
